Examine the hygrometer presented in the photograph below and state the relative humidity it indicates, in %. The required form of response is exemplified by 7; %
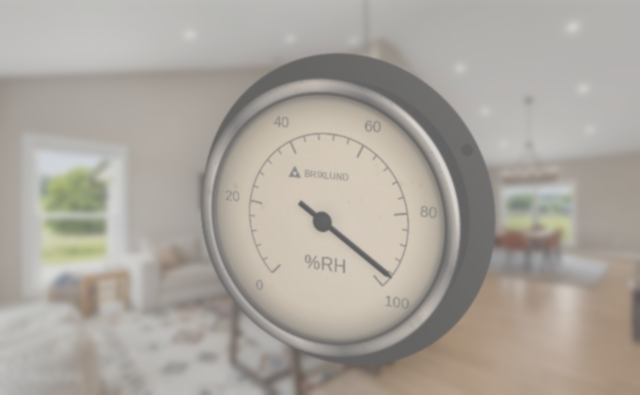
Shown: 96; %
